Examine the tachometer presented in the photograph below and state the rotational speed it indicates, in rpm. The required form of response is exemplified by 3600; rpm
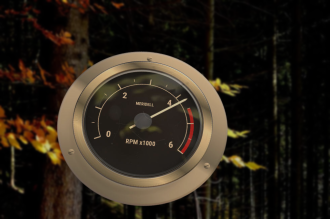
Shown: 4250; rpm
